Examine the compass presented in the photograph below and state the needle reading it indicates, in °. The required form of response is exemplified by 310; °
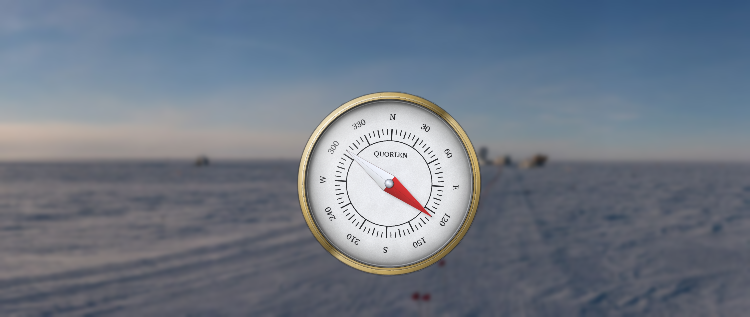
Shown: 125; °
